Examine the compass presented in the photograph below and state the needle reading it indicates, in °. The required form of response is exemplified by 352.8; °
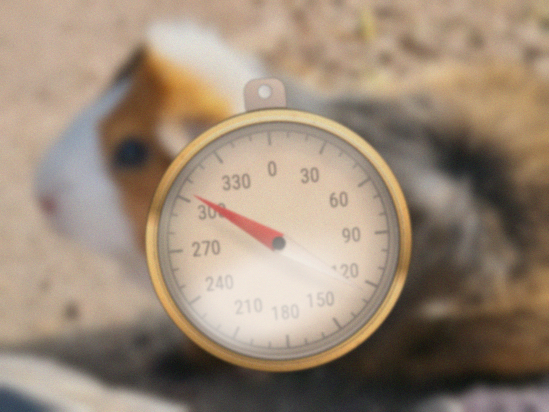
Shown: 305; °
